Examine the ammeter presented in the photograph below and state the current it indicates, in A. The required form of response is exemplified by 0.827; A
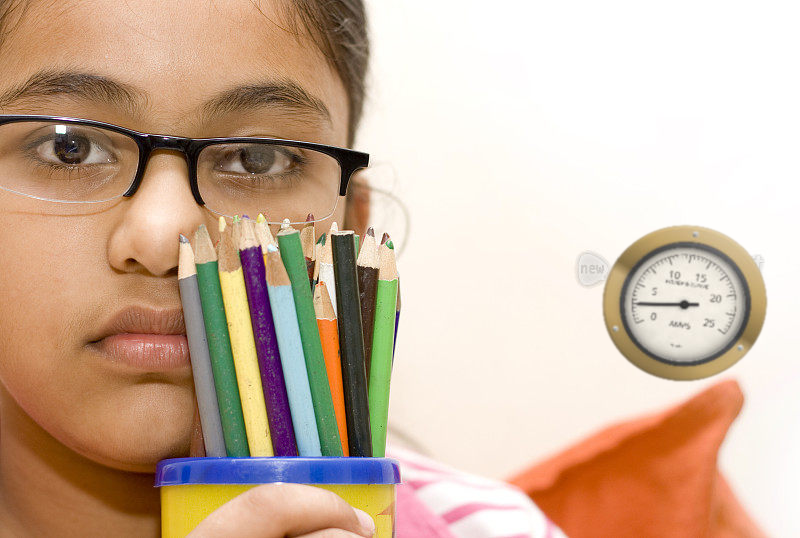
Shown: 2.5; A
